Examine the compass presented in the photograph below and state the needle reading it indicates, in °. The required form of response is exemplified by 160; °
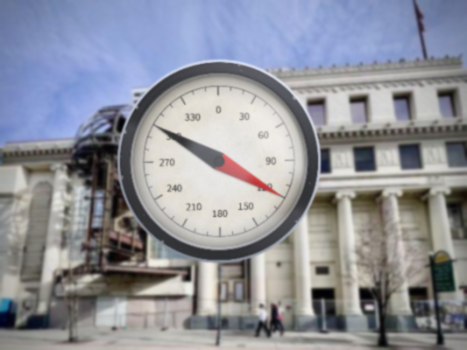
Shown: 120; °
